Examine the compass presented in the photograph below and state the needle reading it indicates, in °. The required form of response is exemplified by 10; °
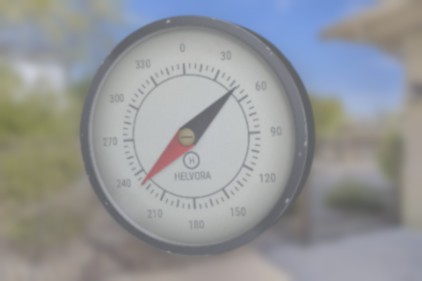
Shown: 230; °
